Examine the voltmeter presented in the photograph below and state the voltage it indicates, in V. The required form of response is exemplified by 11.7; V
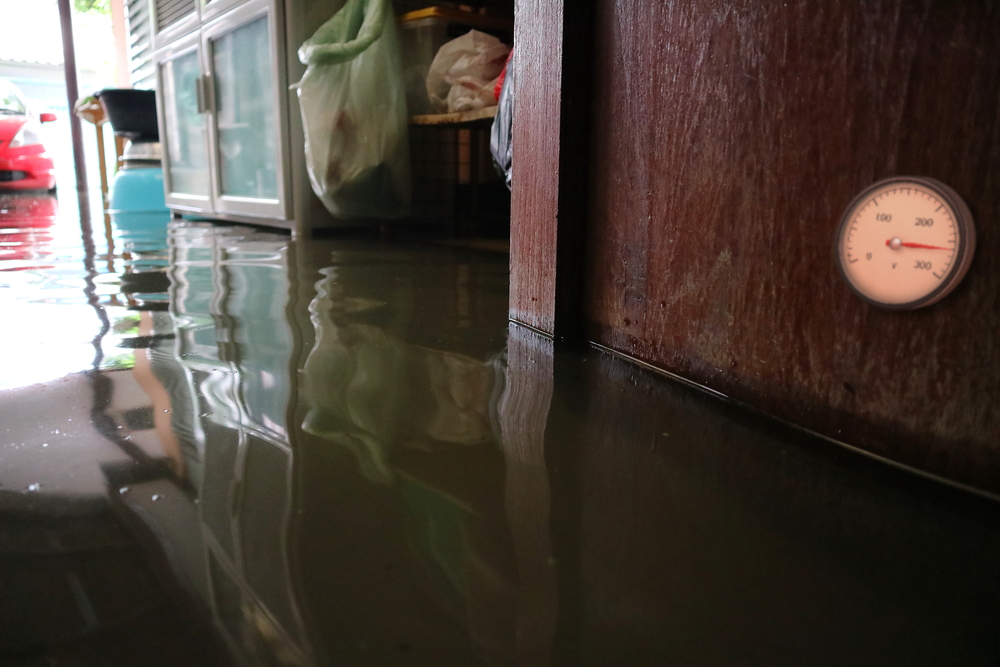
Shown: 260; V
